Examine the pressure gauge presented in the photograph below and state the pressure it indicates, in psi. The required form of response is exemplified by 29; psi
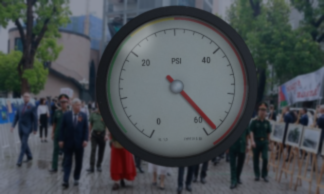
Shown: 58; psi
